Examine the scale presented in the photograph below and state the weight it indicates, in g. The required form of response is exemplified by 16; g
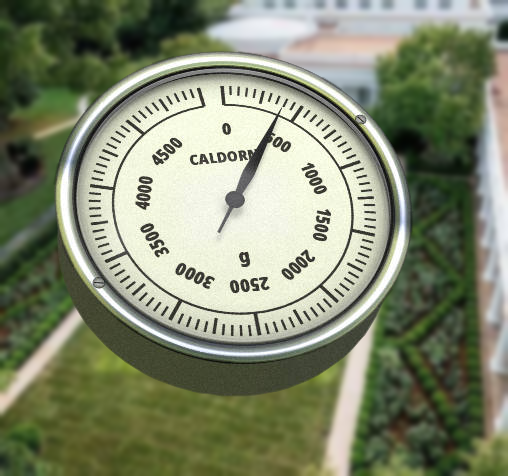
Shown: 400; g
